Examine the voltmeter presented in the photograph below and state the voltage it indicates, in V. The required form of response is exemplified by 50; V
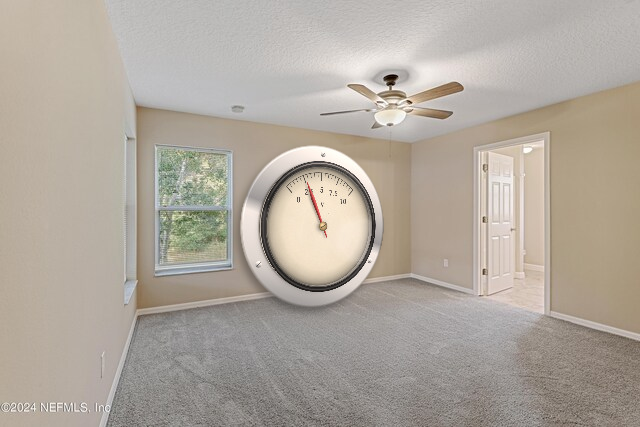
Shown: 2.5; V
